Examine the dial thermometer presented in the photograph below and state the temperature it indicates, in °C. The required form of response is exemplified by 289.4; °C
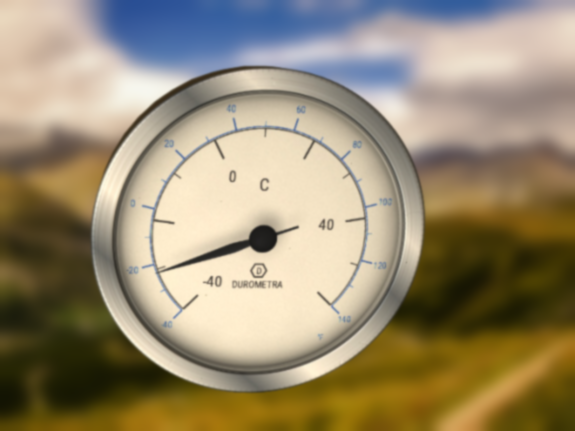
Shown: -30; °C
